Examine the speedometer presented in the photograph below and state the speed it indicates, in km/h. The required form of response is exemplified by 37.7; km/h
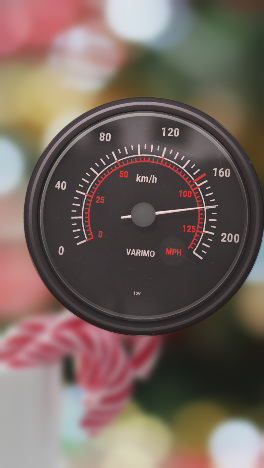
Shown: 180; km/h
